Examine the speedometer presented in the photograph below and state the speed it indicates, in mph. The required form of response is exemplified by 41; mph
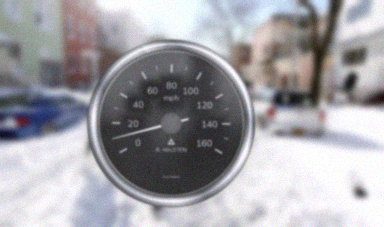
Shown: 10; mph
